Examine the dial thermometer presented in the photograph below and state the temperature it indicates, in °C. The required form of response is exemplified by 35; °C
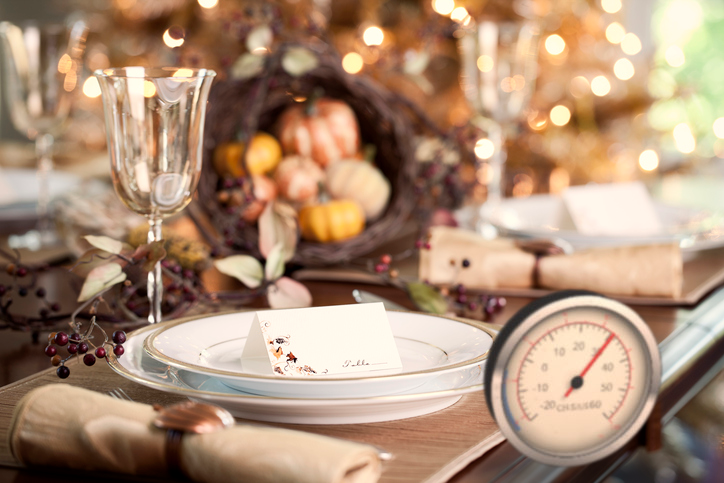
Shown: 30; °C
